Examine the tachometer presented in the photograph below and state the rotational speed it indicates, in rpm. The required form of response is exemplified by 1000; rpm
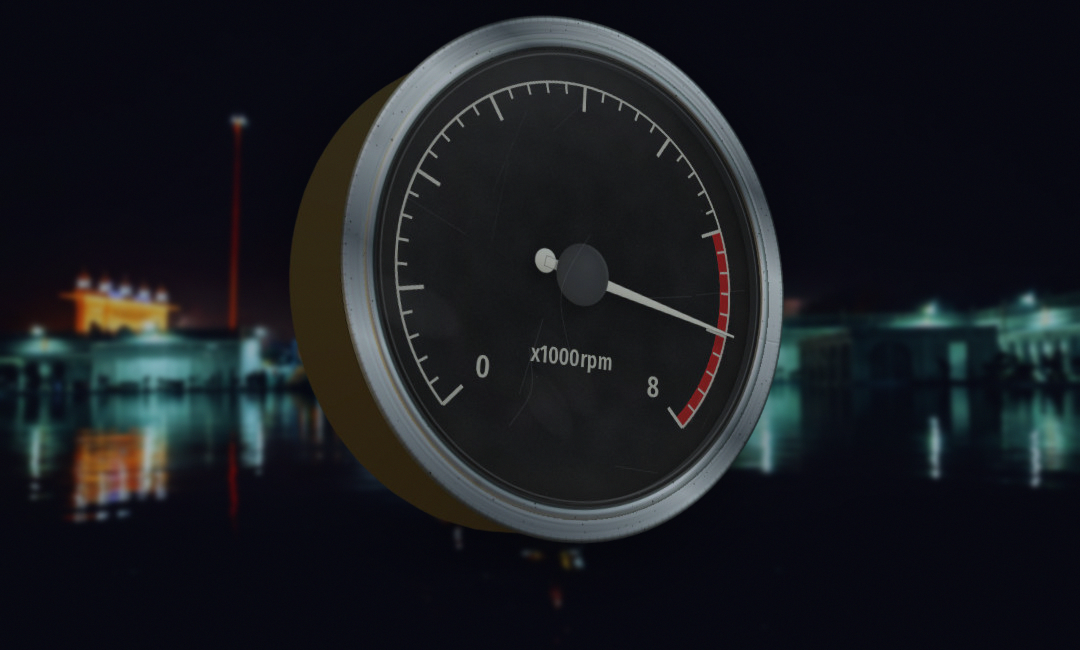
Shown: 7000; rpm
